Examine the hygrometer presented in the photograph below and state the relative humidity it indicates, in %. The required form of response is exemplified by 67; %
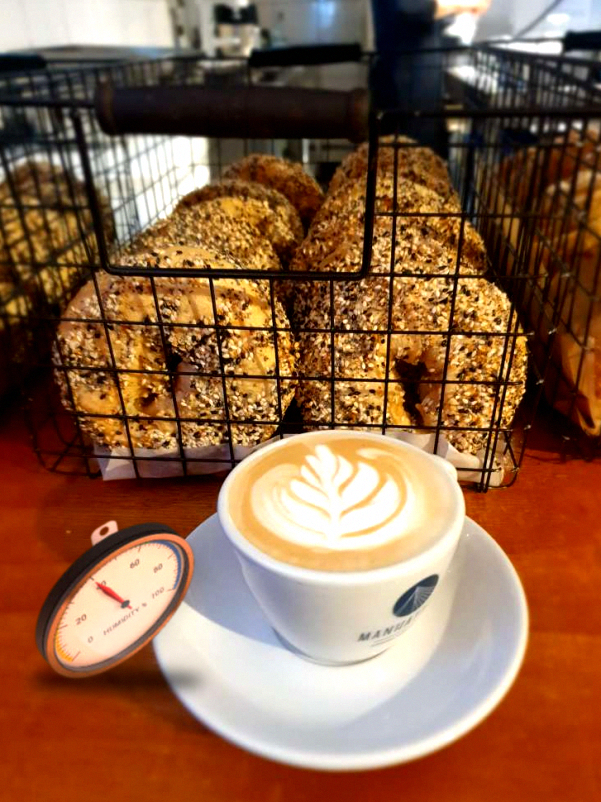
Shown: 40; %
